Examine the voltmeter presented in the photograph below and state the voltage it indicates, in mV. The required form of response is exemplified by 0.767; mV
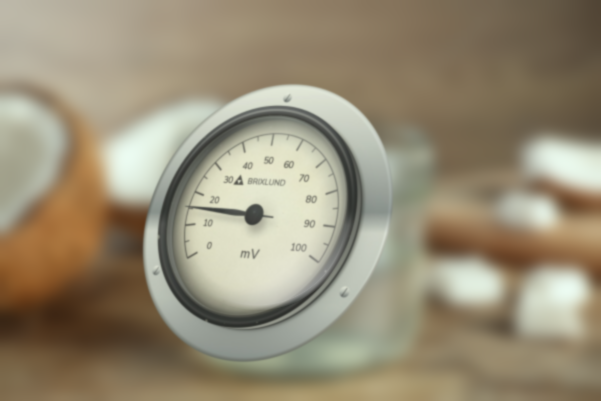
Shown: 15; mV
